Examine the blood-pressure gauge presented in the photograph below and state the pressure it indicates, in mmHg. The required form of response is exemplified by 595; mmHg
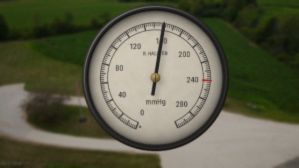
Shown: 160; mmHg
